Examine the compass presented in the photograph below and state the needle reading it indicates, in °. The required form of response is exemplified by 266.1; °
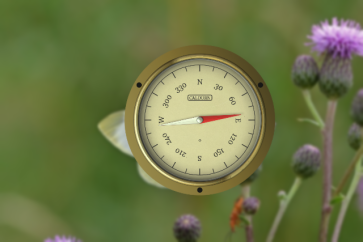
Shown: 82.5; °
